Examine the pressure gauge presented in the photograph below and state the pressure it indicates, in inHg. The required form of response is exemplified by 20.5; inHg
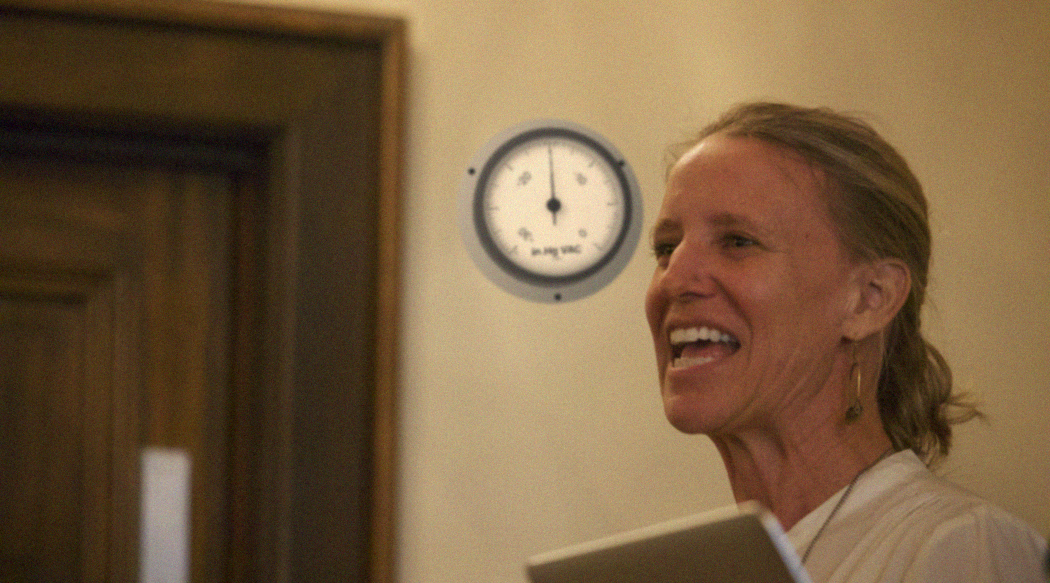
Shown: -15; inHg
